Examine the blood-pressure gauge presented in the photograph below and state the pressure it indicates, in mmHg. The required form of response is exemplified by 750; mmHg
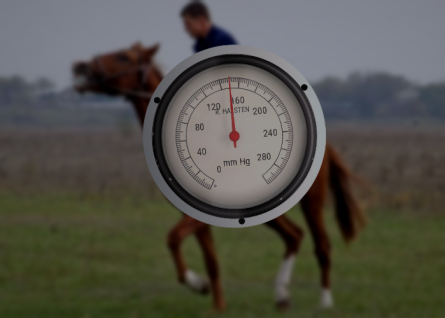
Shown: 150; mmHg
